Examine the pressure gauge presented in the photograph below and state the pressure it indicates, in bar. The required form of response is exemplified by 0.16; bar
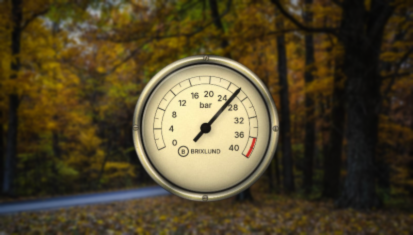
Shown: 26; bar
